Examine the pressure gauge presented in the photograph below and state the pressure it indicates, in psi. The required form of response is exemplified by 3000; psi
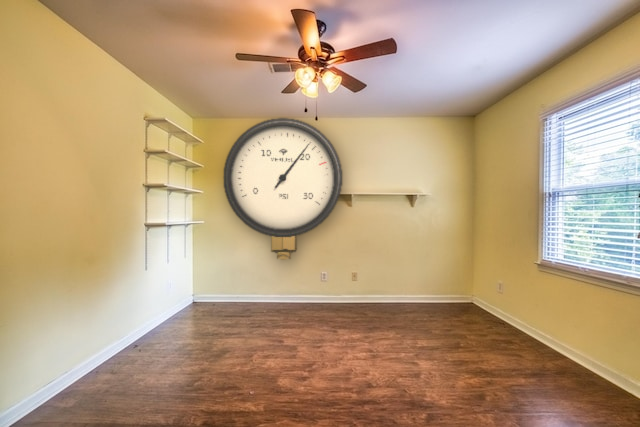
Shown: 19; psi
